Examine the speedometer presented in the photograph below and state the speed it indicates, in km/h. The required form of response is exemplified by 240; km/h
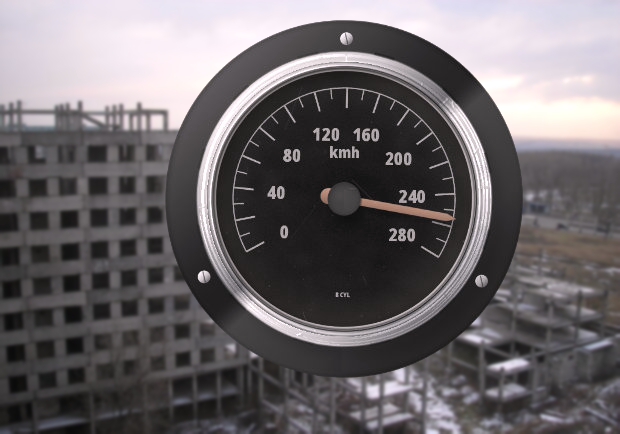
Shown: 255; km/h
